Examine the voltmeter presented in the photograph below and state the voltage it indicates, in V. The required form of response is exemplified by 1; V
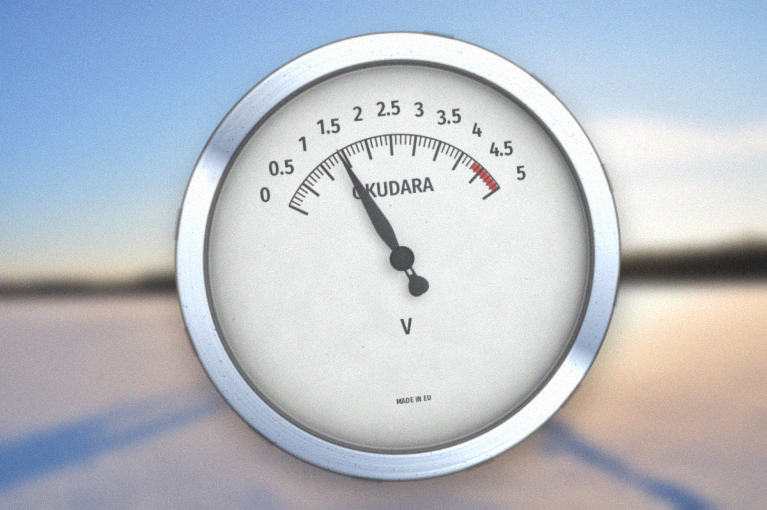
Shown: 1.4; V
